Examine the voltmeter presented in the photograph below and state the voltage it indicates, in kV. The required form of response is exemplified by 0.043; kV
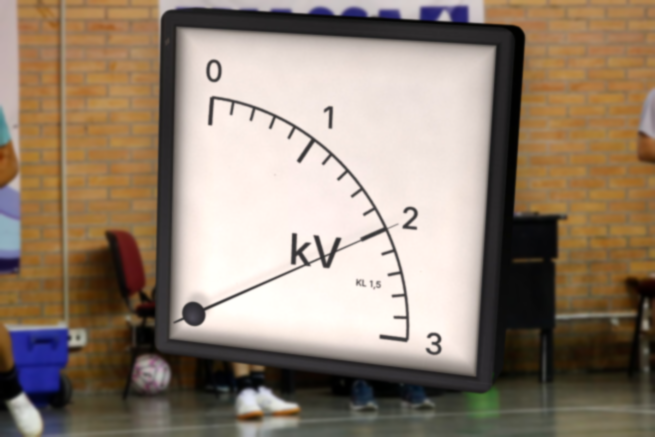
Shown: 2; kV
